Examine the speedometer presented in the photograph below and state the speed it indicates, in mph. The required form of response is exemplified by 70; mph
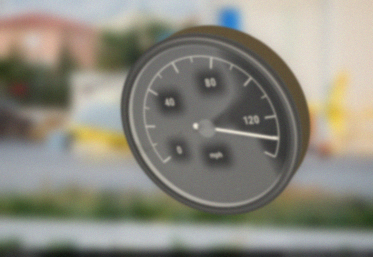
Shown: 130; mph
